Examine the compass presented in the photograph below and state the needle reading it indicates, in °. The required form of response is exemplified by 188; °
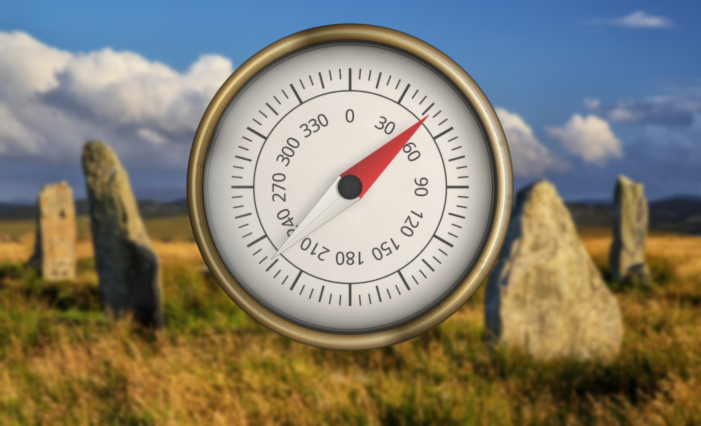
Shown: 47.5; °
